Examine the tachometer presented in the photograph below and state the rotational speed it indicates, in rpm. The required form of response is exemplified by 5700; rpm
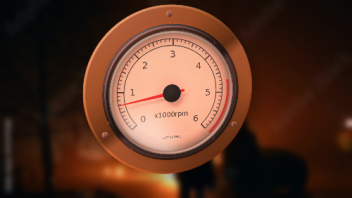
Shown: 700; rpm
